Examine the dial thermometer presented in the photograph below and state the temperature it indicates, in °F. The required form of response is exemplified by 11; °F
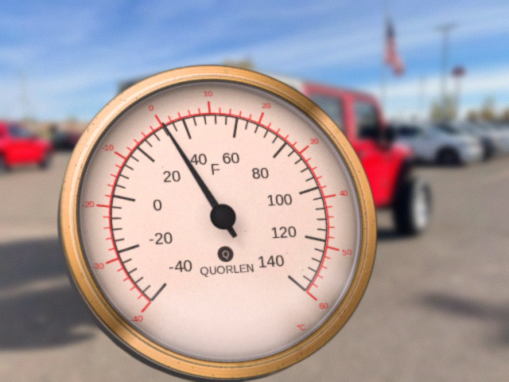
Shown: 32; °F
